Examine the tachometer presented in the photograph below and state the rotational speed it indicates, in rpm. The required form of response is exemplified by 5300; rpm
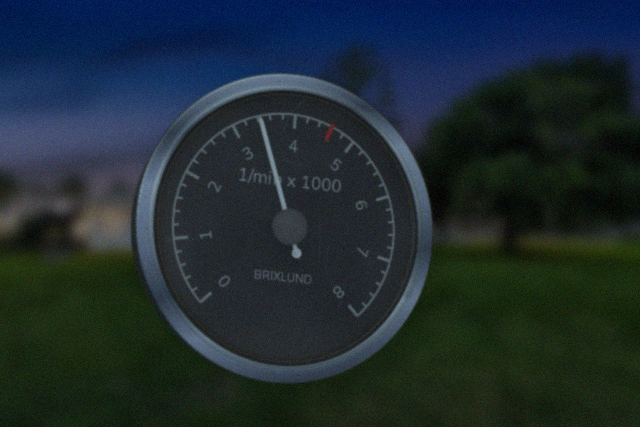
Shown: 3400; rpm
